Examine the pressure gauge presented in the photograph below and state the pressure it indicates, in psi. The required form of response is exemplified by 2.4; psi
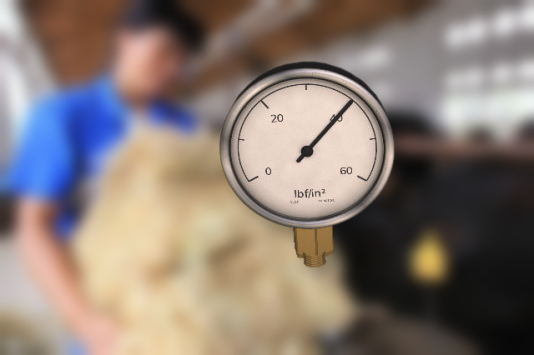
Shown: 40; psi
